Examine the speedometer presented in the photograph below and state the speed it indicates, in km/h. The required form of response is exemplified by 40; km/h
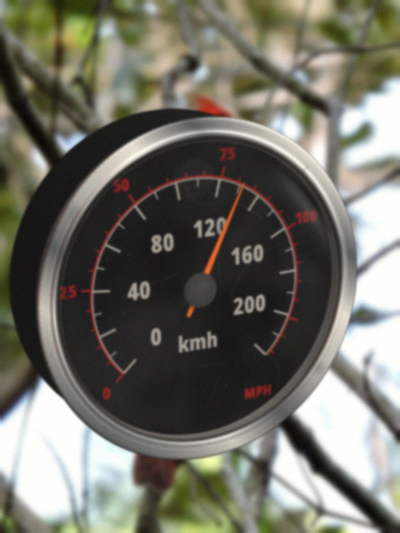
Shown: 130; km/h
